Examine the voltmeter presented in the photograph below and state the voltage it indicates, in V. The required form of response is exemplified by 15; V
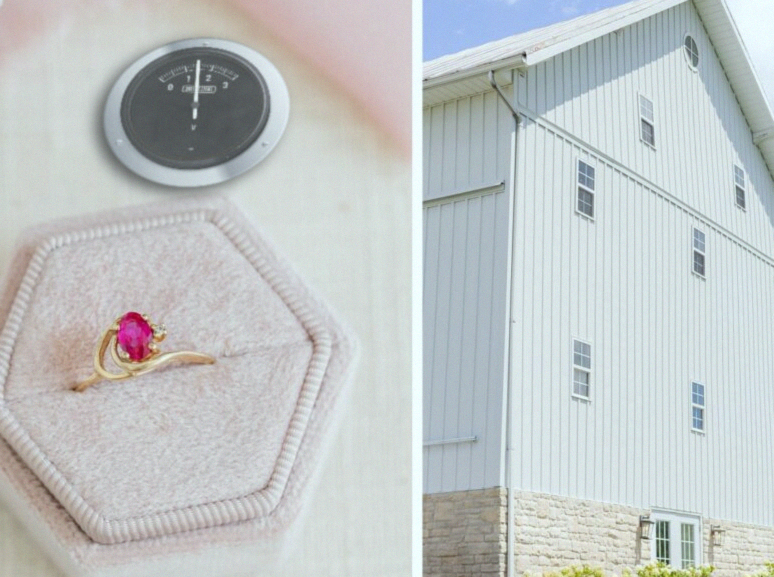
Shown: 1.5; V
